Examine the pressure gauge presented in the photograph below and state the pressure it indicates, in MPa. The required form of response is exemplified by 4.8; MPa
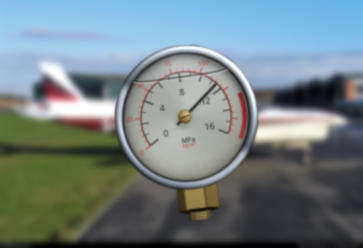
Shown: 11.5; MPa
